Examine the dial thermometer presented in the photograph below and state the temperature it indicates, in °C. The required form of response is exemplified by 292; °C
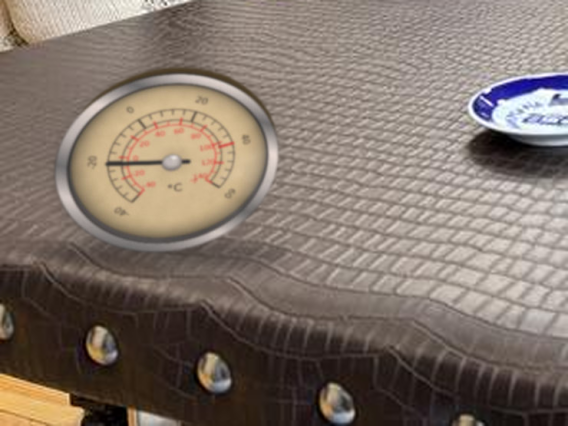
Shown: -20; °C
